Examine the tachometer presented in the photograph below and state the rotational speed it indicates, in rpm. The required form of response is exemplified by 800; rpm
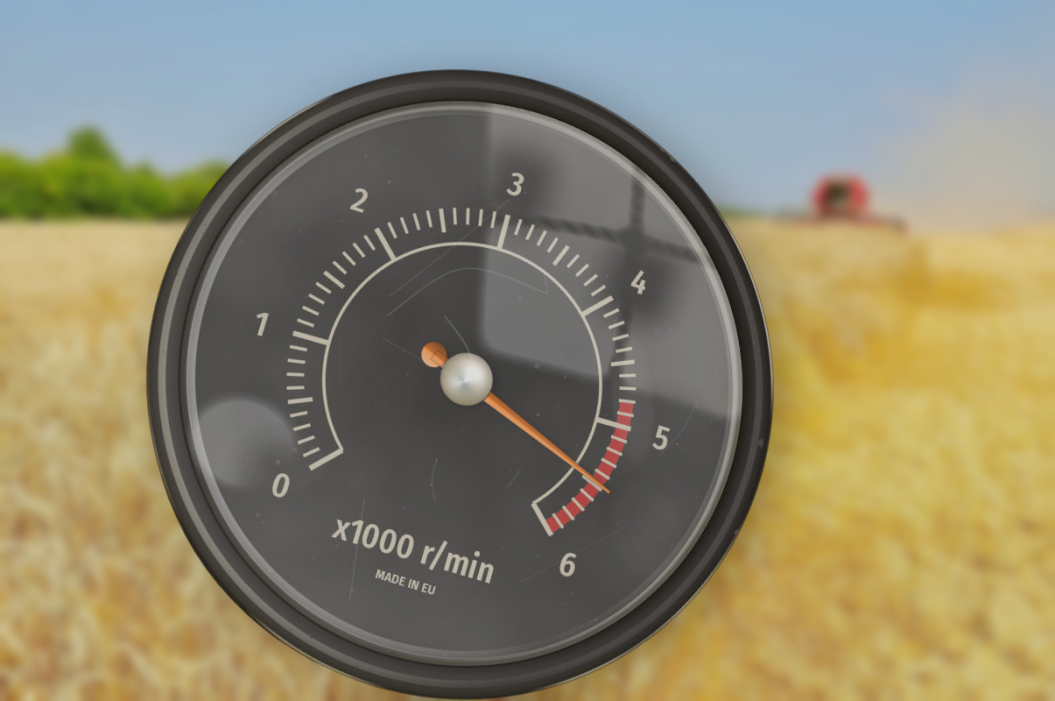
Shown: 5500; rpm
